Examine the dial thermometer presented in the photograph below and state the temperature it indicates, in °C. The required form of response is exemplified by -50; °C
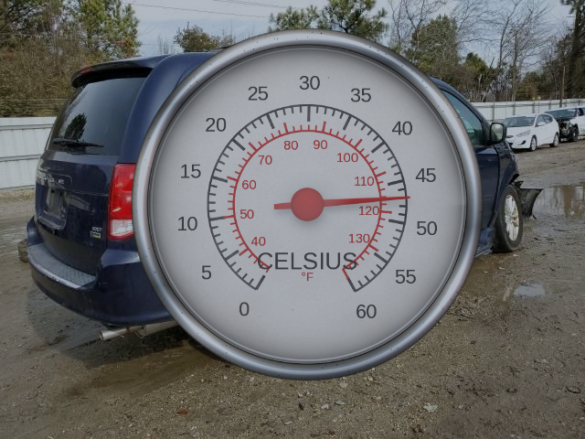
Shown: 47; °C
